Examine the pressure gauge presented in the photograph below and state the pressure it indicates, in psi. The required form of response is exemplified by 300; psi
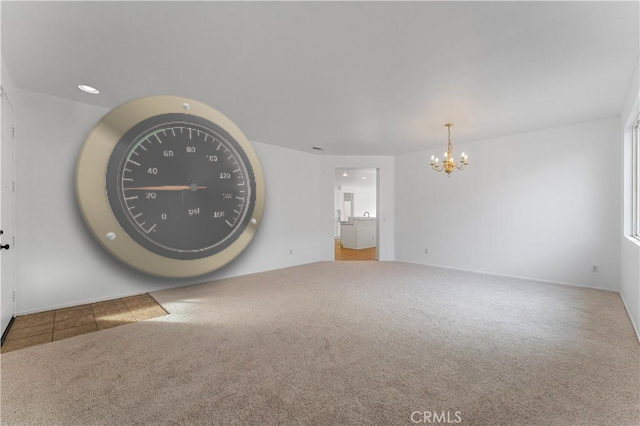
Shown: 25; psi
